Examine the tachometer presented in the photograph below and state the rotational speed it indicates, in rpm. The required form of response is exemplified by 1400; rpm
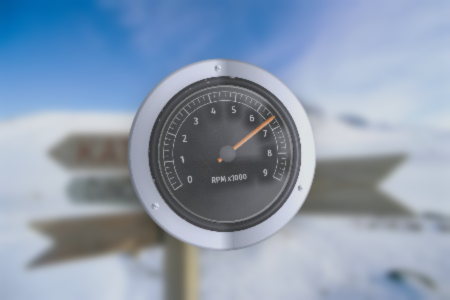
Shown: 6600; rpm
